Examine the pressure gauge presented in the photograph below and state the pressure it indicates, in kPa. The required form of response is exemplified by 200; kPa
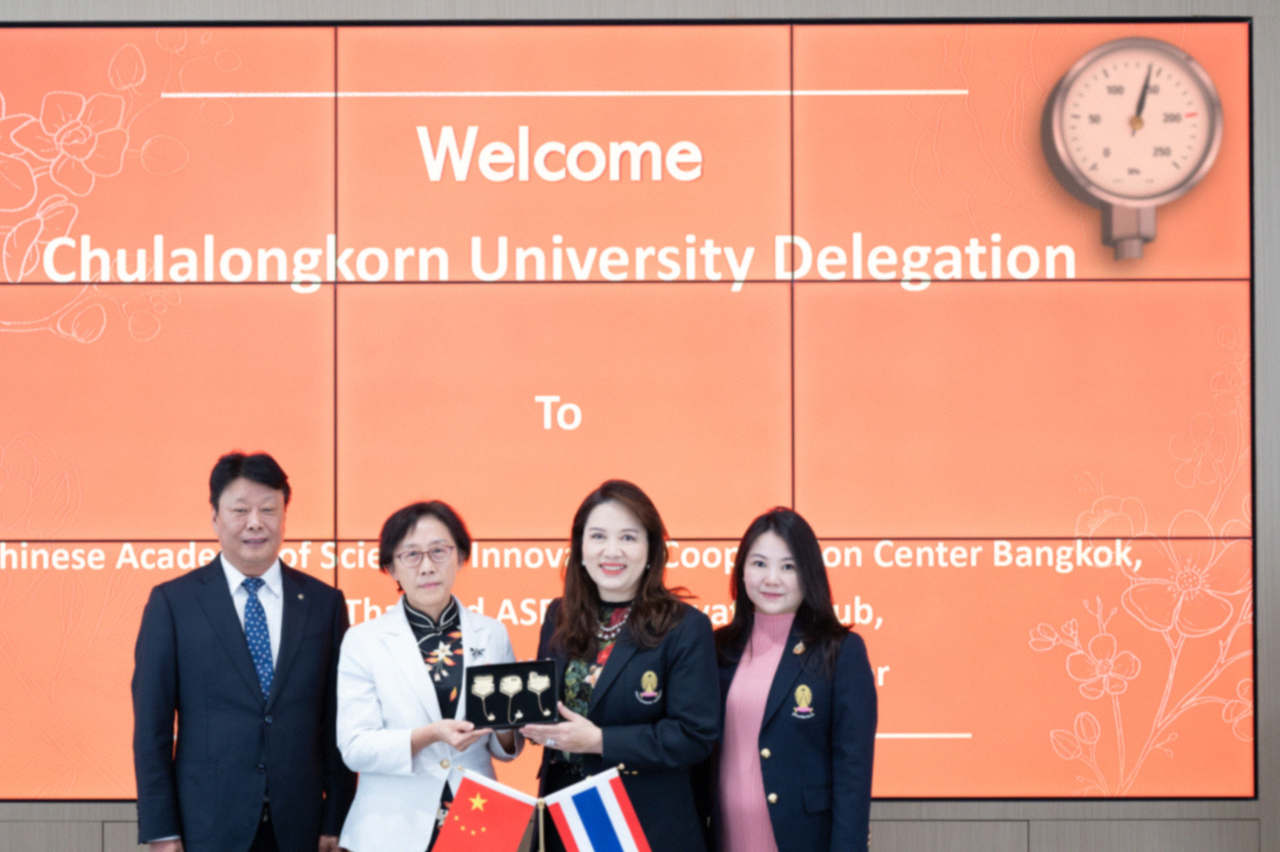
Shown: 140; kPa
